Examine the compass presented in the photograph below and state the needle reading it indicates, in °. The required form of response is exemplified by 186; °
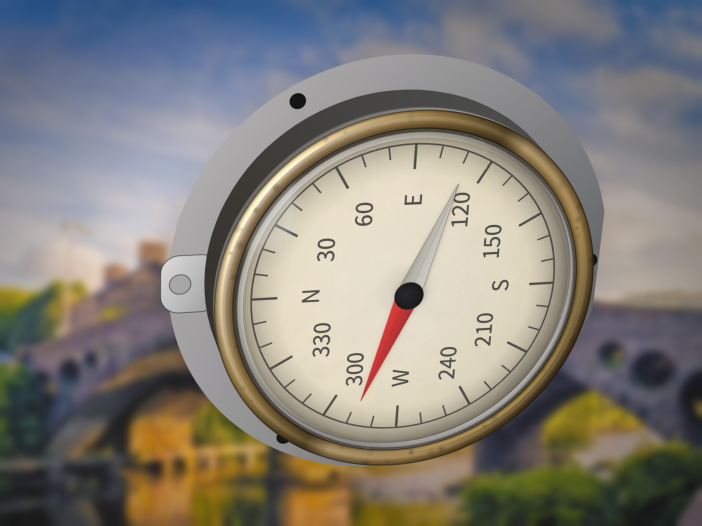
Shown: 290; °
